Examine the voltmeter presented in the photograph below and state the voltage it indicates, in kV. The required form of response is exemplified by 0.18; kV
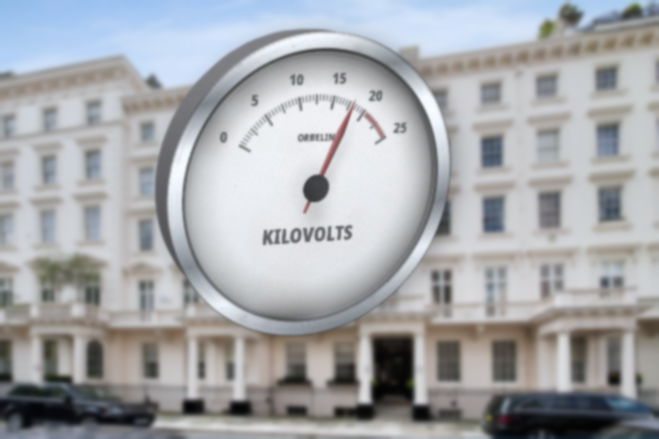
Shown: 17.5; kV
